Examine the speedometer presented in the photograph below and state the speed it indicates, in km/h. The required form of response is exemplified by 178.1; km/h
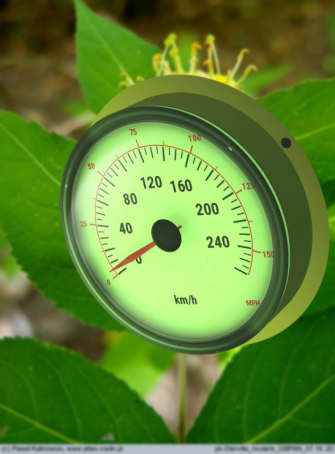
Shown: 5; km/h
